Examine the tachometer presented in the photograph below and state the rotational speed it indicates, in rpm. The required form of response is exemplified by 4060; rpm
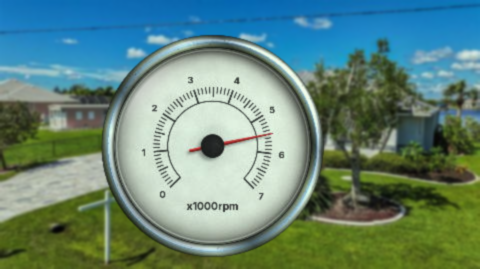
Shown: 5500; rpm
